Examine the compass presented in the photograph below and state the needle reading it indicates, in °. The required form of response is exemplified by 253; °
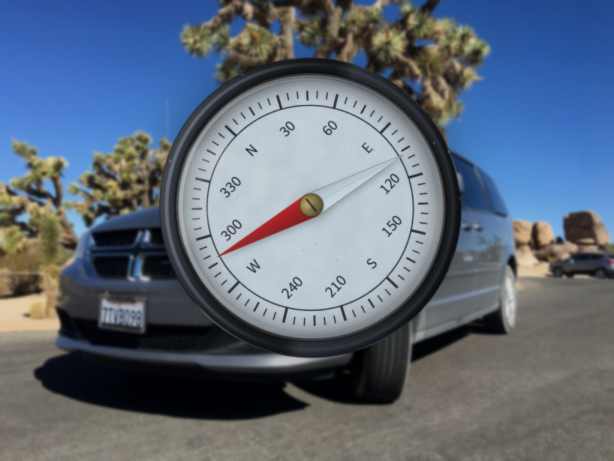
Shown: 287.5; °
